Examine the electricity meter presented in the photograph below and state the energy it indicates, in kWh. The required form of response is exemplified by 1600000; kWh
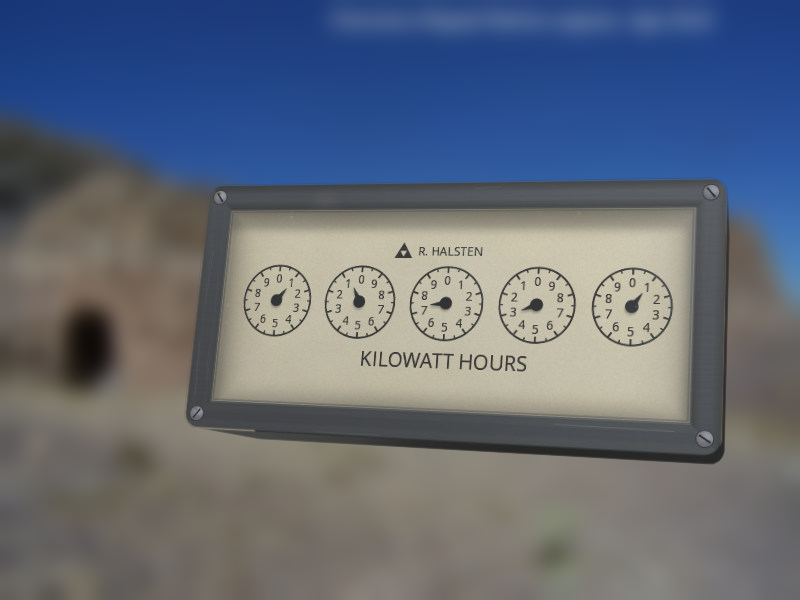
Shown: 10731; kWh
